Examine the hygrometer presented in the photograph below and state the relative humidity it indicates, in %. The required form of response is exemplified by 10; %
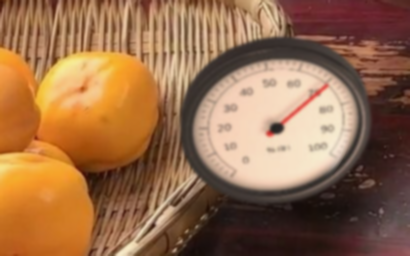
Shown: 70; %
